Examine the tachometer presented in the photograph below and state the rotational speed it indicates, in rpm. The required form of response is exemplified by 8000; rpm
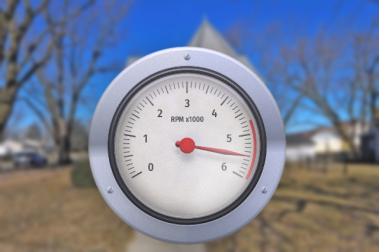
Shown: 5500; rpm
